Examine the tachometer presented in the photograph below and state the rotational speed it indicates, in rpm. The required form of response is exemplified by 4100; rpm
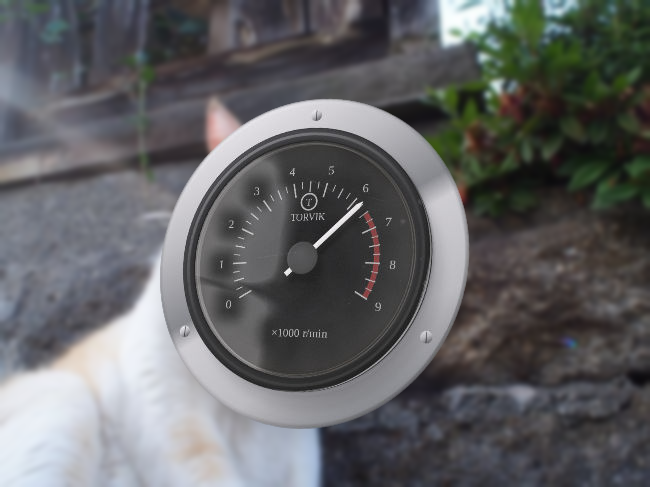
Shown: 6250; rpm
